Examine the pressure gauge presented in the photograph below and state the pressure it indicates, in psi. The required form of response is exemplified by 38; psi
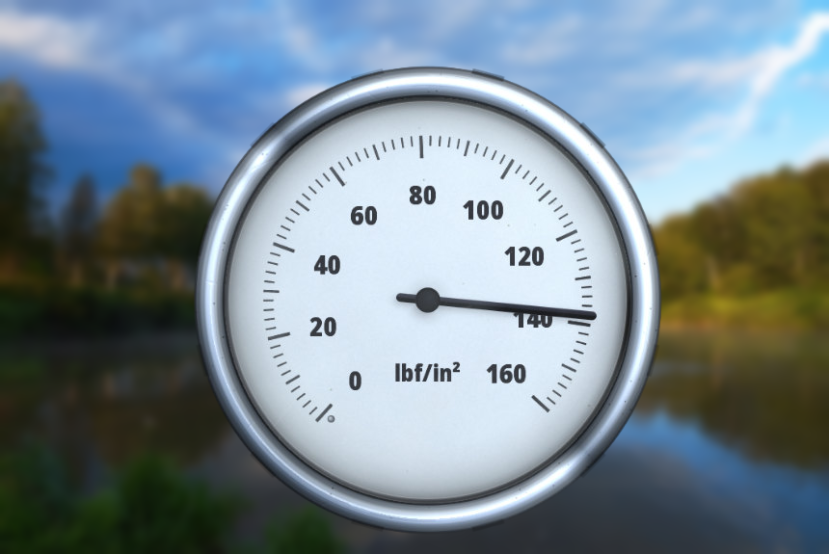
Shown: 138; psi
